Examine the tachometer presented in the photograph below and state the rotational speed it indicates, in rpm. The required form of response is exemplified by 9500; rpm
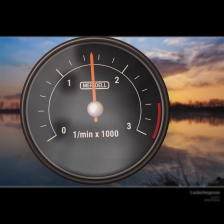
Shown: 1500; rpm
